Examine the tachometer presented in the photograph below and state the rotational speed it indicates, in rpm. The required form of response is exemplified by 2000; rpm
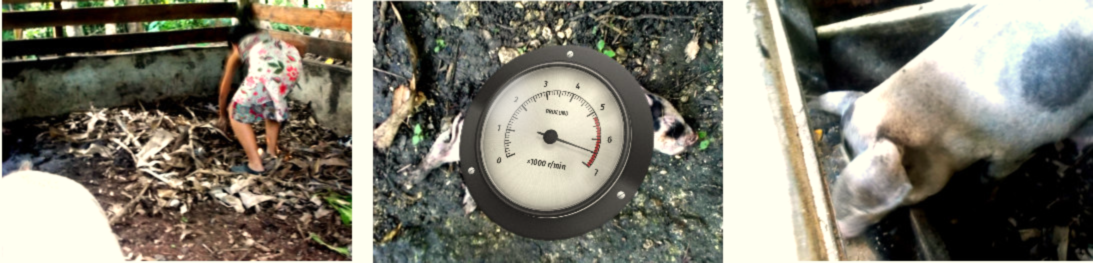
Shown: 6500; rpm
